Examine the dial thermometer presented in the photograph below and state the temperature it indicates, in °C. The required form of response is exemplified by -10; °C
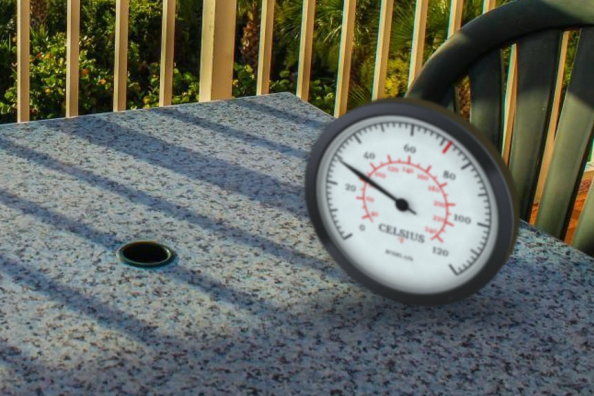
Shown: 30; °C
